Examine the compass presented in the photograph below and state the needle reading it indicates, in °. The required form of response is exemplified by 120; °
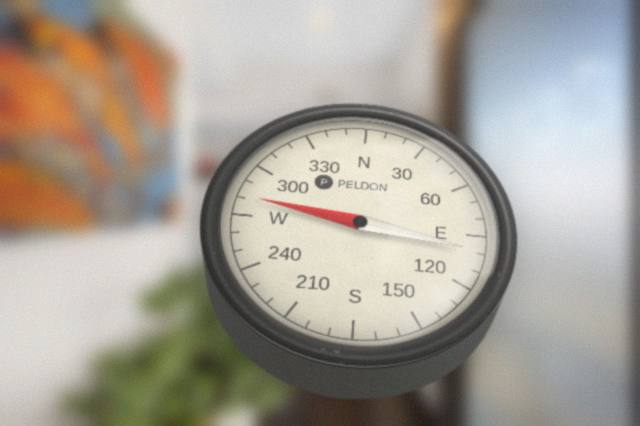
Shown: 280; °
